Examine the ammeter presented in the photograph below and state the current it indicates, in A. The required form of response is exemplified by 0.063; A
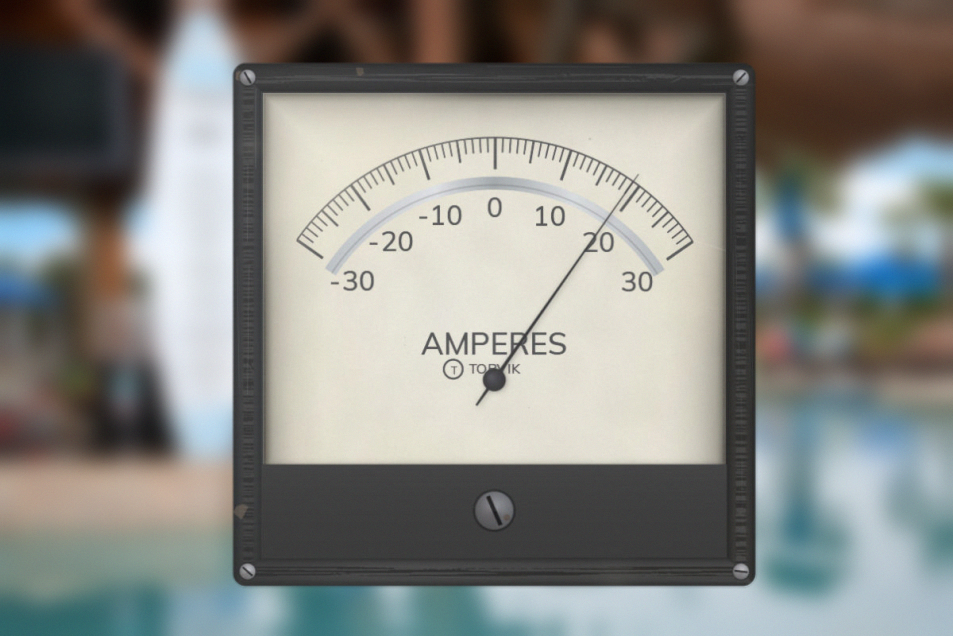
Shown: 19; A
